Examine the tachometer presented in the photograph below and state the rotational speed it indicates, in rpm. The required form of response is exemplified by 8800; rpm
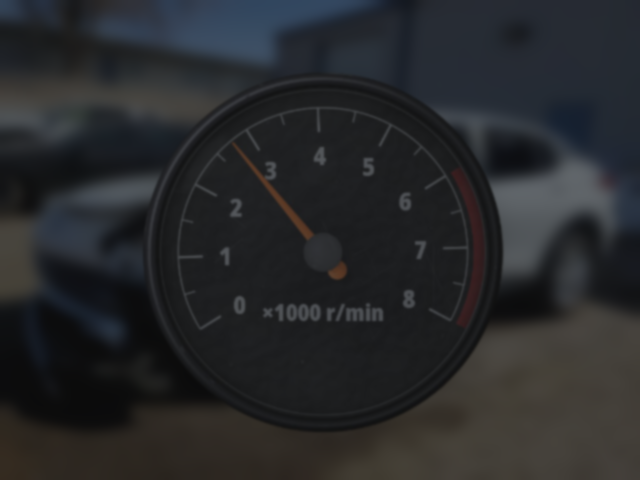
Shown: 2750; rpm
